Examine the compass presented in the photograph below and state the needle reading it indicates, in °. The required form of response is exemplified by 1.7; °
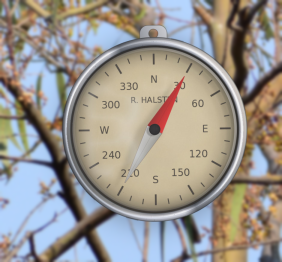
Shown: 30; °
